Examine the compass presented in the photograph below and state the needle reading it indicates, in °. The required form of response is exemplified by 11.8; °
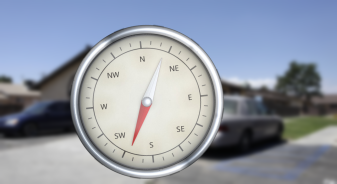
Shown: 205; °
